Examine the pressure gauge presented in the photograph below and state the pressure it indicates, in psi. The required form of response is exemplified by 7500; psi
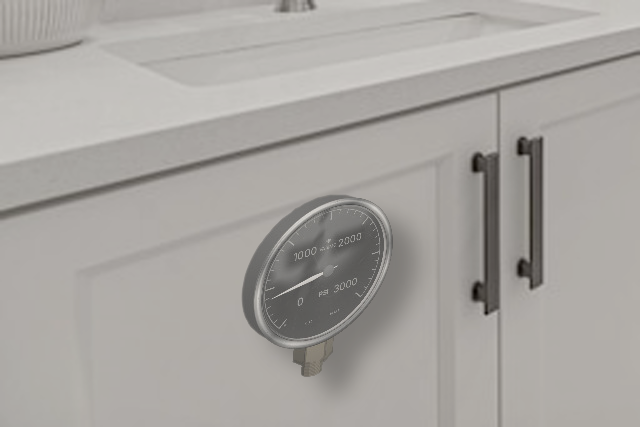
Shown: 400; psi
